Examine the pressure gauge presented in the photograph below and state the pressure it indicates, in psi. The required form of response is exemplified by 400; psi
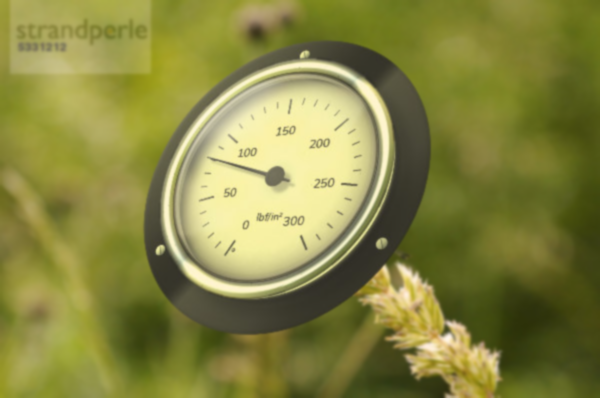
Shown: 80; psi
